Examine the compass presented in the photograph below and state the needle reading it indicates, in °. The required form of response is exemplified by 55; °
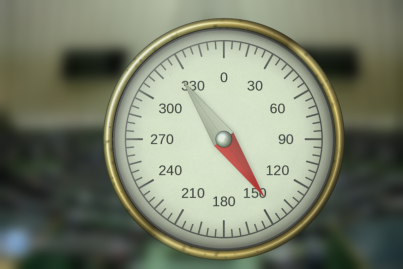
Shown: 145; °
